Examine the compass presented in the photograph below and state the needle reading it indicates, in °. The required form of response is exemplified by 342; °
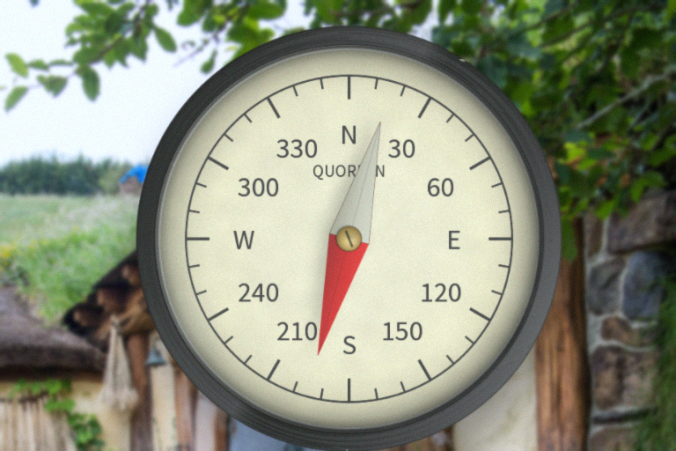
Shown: 195; °
